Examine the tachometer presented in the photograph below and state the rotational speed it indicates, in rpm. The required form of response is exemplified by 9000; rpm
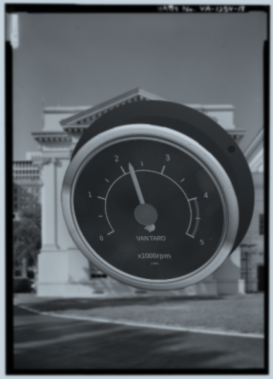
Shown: 2250; rpm
